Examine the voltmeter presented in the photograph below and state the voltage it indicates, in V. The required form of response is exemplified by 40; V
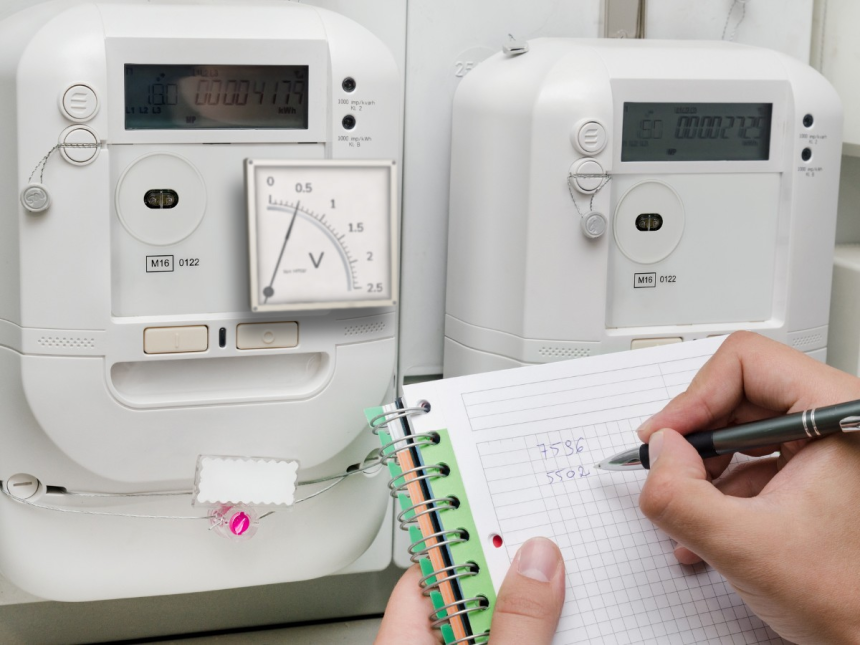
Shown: 0.5; V
